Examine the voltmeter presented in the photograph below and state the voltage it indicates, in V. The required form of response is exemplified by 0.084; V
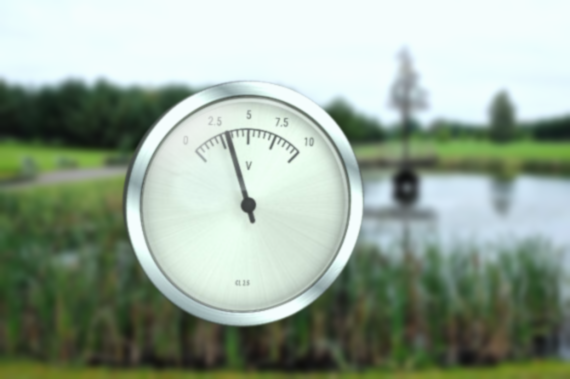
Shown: 3; V
